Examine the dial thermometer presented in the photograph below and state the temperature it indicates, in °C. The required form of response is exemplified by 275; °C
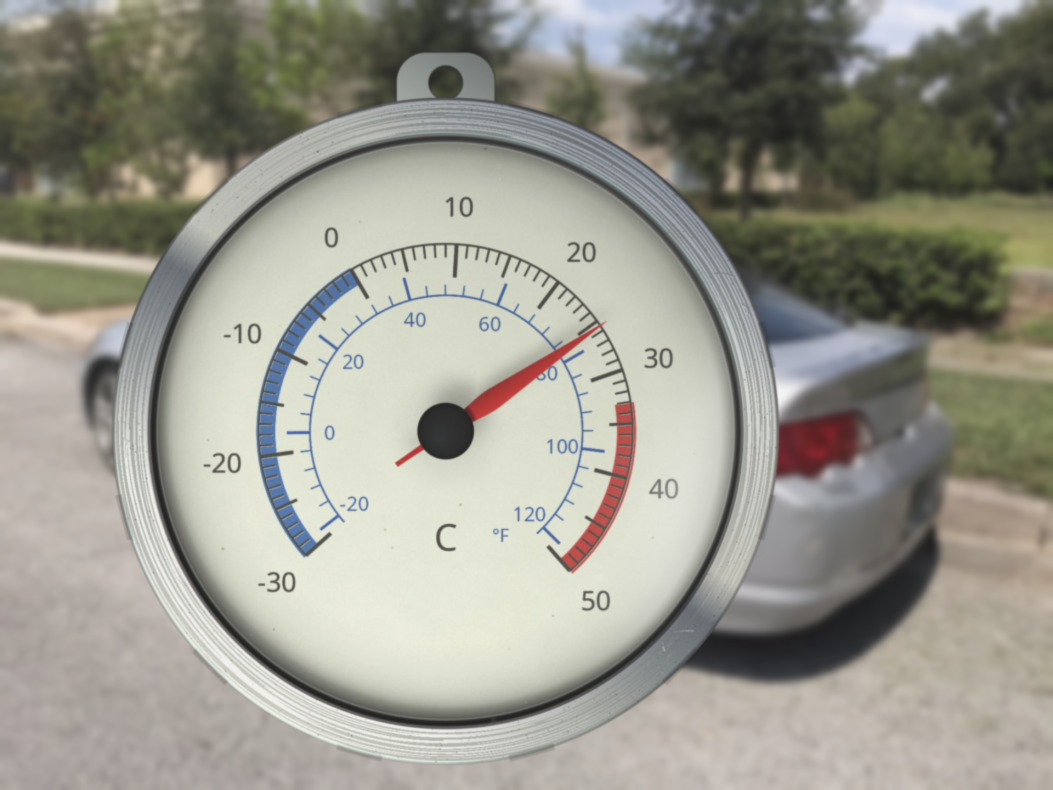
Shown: 25.5; °C
